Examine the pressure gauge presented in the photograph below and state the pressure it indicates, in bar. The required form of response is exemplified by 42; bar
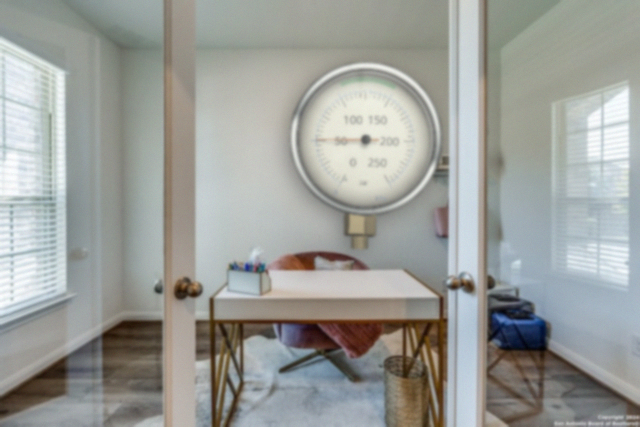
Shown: 50; bar
